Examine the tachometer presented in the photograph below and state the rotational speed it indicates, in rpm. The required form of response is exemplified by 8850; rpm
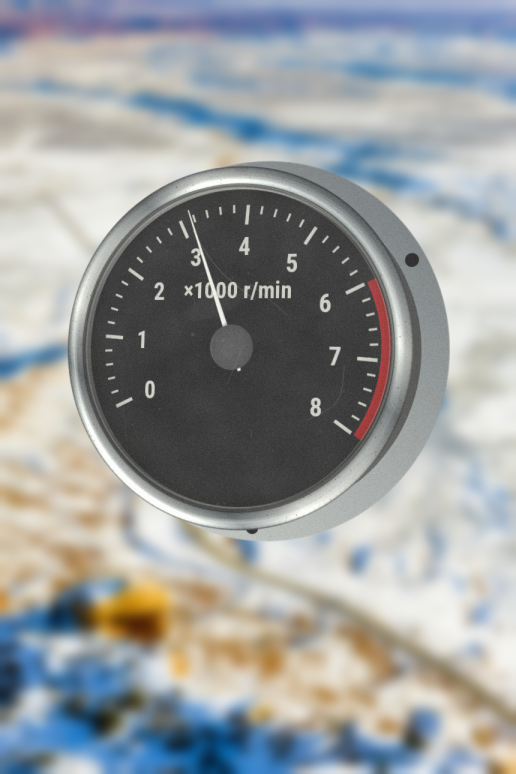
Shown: 3200; rpm
